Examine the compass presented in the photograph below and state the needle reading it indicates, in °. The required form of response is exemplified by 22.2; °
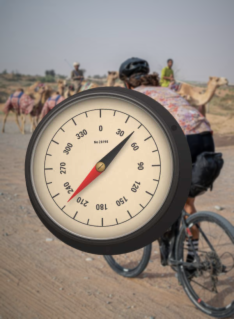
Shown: 225; °
